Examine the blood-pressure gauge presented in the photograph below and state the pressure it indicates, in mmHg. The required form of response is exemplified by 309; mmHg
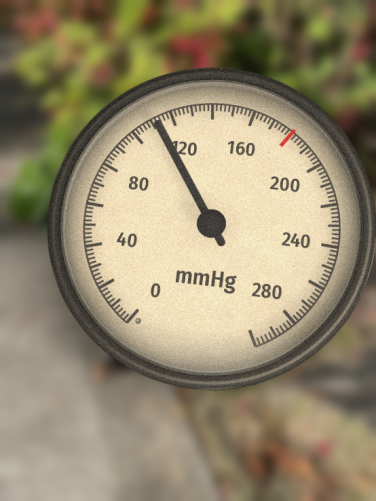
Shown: 112; mmHg
